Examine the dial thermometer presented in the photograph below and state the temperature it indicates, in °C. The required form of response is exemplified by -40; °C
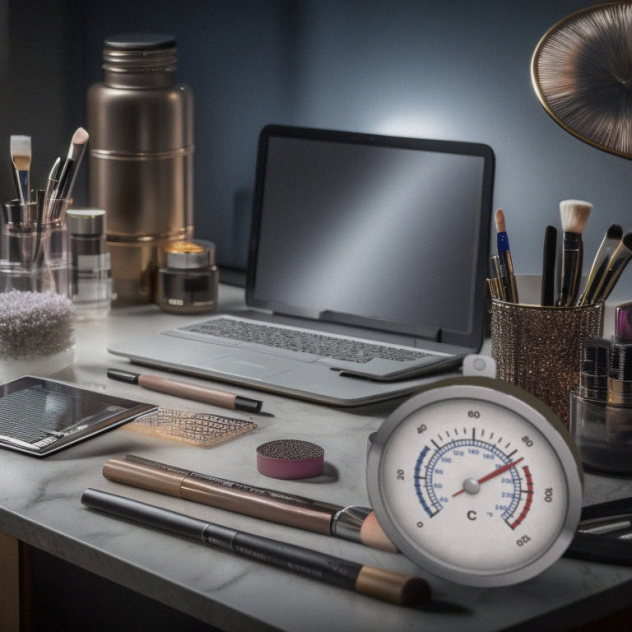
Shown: 84; °C
